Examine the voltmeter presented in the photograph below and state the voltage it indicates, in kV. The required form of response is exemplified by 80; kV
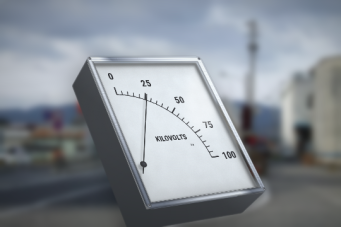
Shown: 25; kV
